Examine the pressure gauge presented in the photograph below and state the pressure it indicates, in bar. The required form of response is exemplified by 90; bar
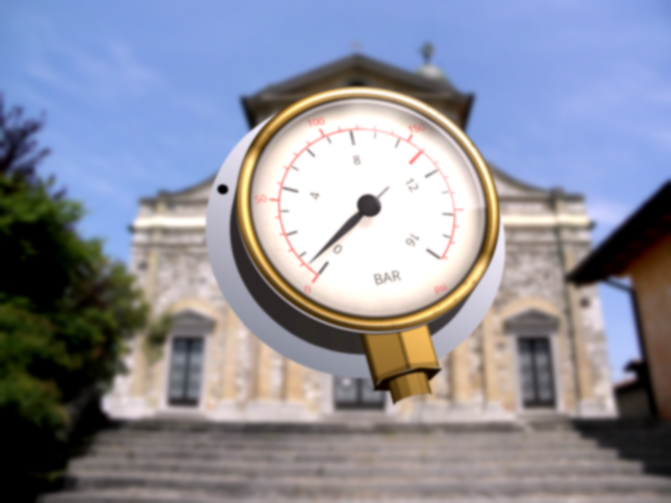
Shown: 0.5; bar
